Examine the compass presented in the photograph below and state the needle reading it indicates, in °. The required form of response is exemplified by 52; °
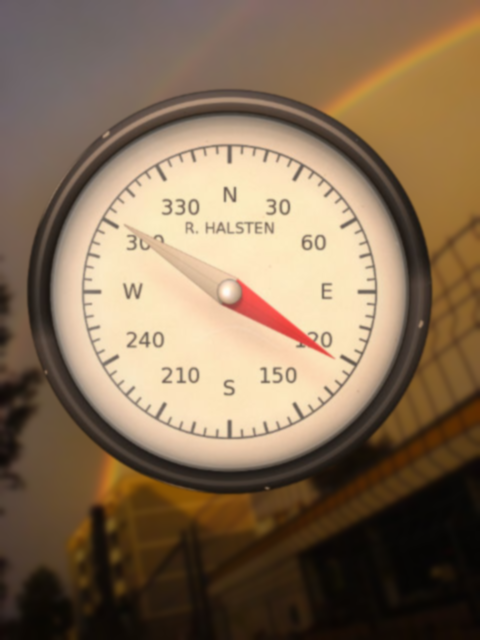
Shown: 122.5; °
